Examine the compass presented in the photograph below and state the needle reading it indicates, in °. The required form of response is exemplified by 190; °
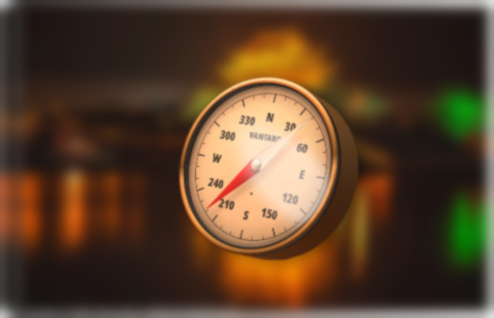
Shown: 220; °
